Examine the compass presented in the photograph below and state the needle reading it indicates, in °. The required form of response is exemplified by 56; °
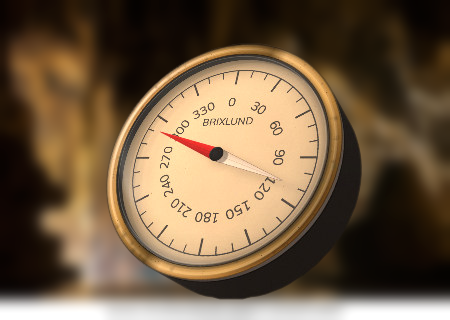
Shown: 290; °
